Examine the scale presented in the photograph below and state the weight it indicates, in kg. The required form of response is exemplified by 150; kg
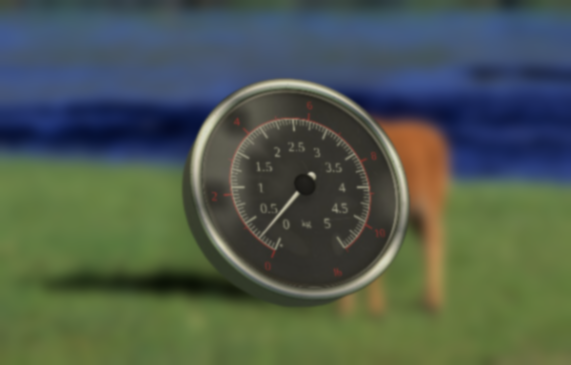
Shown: 0.25; kg
